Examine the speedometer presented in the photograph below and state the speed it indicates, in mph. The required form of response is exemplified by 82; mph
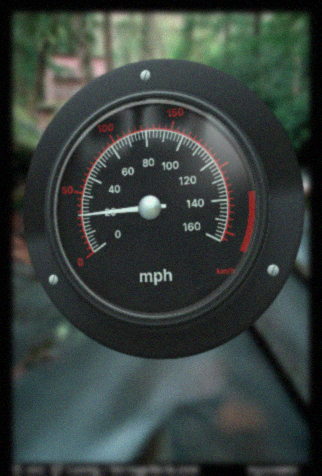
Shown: 20; mph
